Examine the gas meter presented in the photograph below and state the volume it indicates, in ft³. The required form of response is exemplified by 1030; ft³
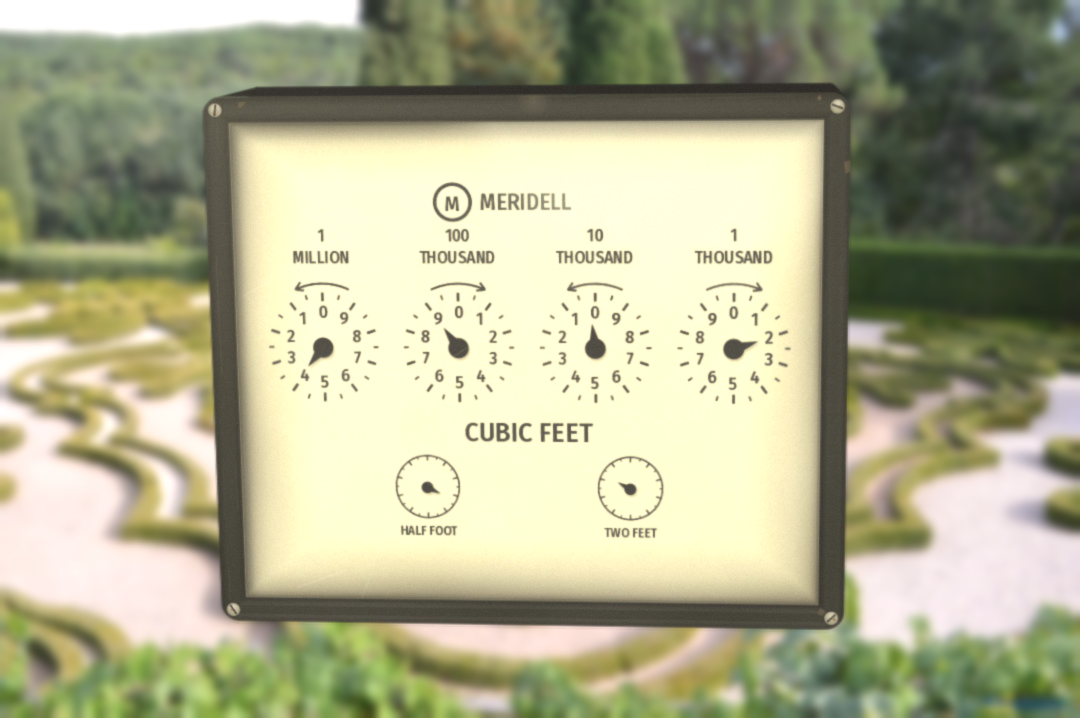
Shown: 390200; ft³
